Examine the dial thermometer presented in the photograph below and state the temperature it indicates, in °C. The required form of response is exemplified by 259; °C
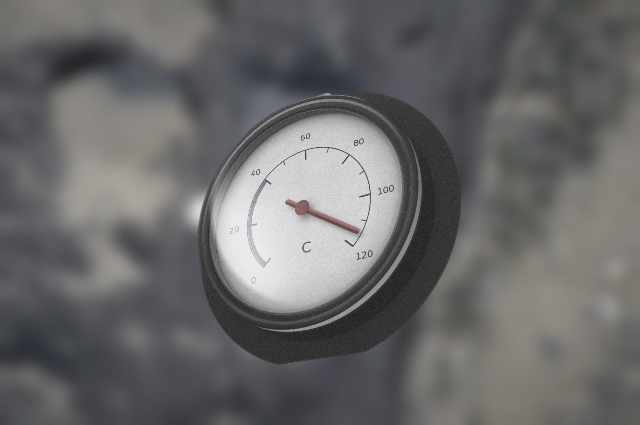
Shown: 115; °C
